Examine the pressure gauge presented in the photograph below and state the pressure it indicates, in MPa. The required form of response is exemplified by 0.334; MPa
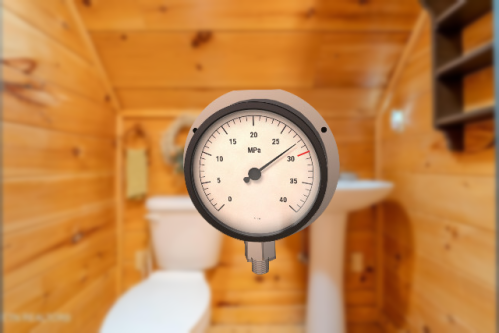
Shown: 28; MPa
